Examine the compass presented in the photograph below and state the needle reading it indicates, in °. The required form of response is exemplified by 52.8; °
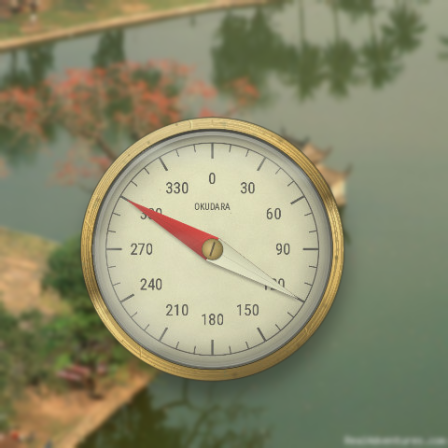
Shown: 300; °
